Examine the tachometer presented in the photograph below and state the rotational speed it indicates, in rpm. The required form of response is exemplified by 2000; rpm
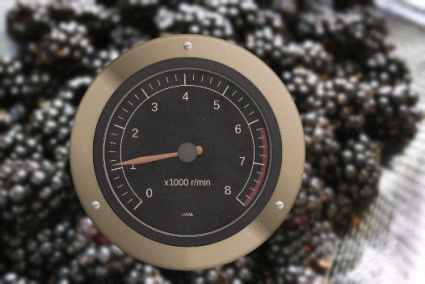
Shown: 1100; rpm
